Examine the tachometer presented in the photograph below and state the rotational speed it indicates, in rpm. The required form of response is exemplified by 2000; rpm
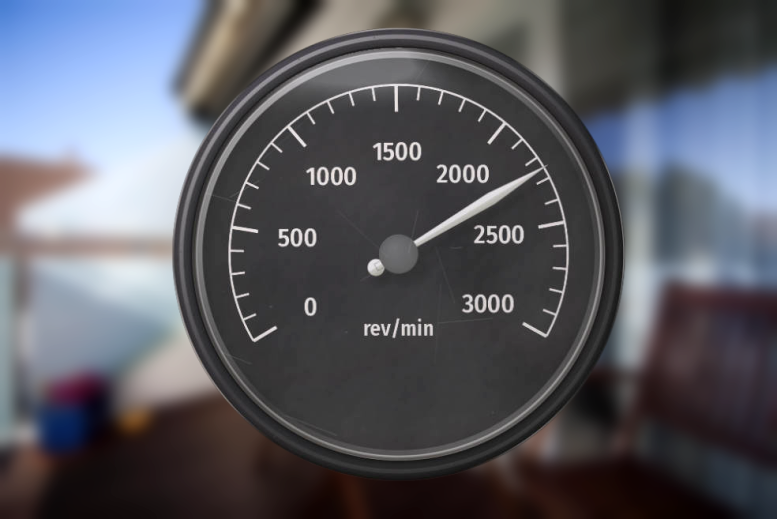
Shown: 2250; rpm
